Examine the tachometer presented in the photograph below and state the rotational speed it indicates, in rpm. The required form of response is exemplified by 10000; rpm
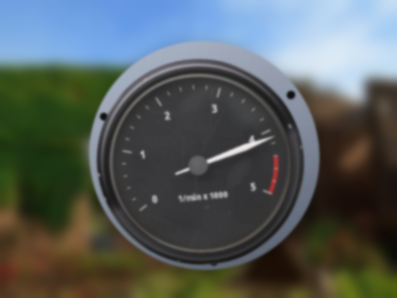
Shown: 4100; rpm
